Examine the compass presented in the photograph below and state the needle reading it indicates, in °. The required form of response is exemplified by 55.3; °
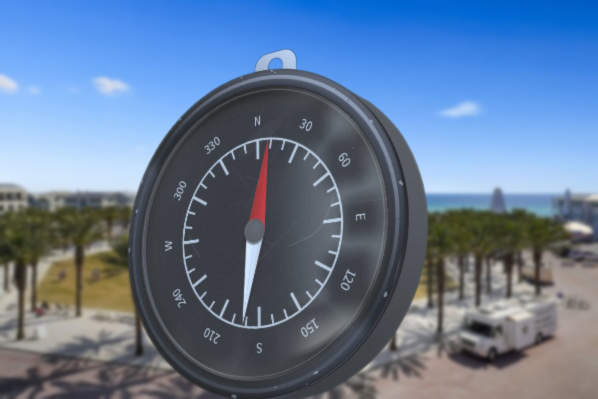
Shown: 10; °
